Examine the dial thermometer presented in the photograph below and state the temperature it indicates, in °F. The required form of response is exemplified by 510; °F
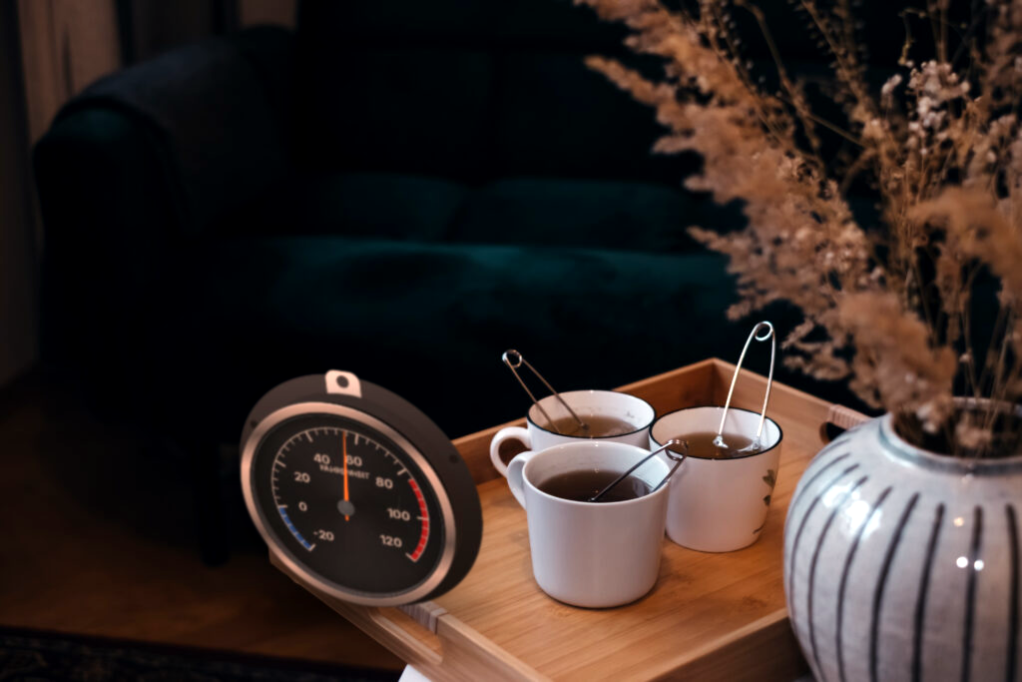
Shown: 56; °F
